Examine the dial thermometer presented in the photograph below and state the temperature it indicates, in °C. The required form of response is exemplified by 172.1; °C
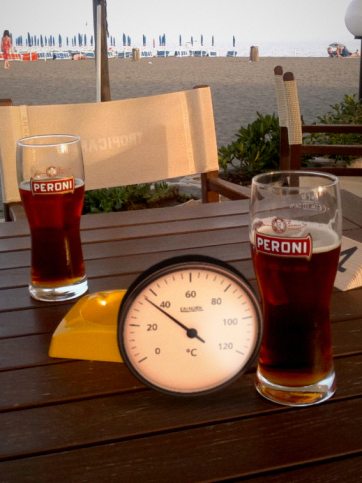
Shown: 36; °C
